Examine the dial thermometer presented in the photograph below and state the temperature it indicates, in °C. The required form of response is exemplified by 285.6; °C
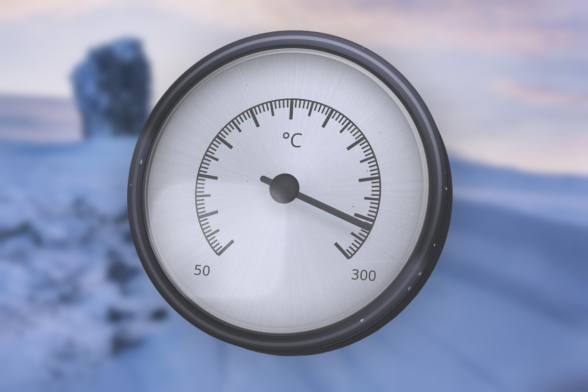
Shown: 280; °C
